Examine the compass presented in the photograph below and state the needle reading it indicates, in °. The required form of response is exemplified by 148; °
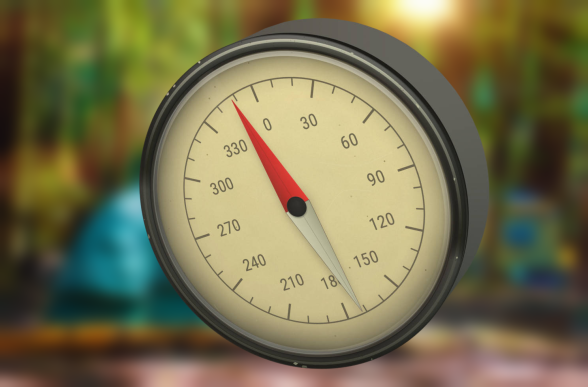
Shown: 350; °
